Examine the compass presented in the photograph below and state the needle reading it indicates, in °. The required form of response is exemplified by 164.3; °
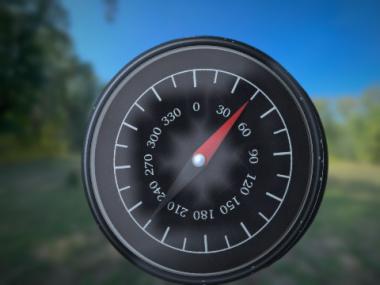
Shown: 45; °
